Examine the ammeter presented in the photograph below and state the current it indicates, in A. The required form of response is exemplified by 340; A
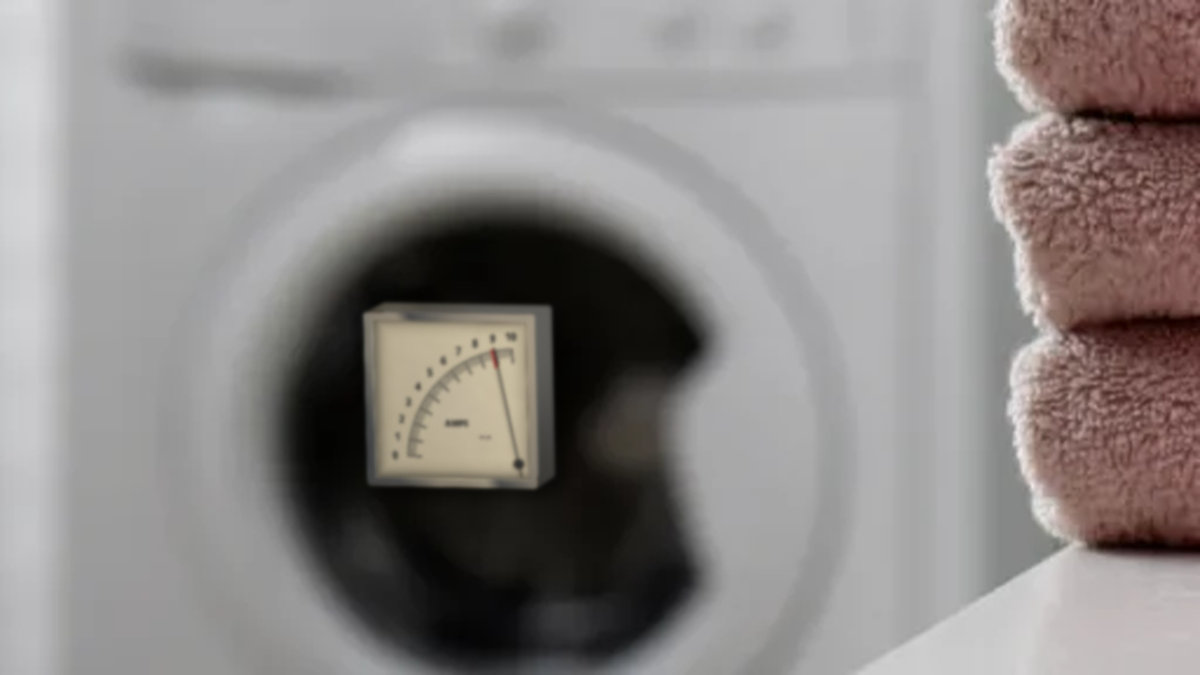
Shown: 9; A
